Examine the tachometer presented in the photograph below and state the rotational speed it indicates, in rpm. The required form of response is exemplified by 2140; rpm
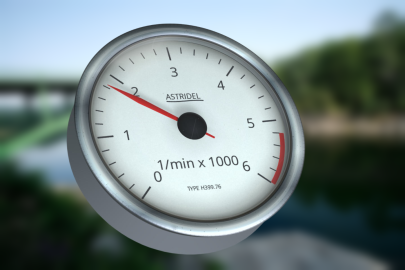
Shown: 1800; rpm
